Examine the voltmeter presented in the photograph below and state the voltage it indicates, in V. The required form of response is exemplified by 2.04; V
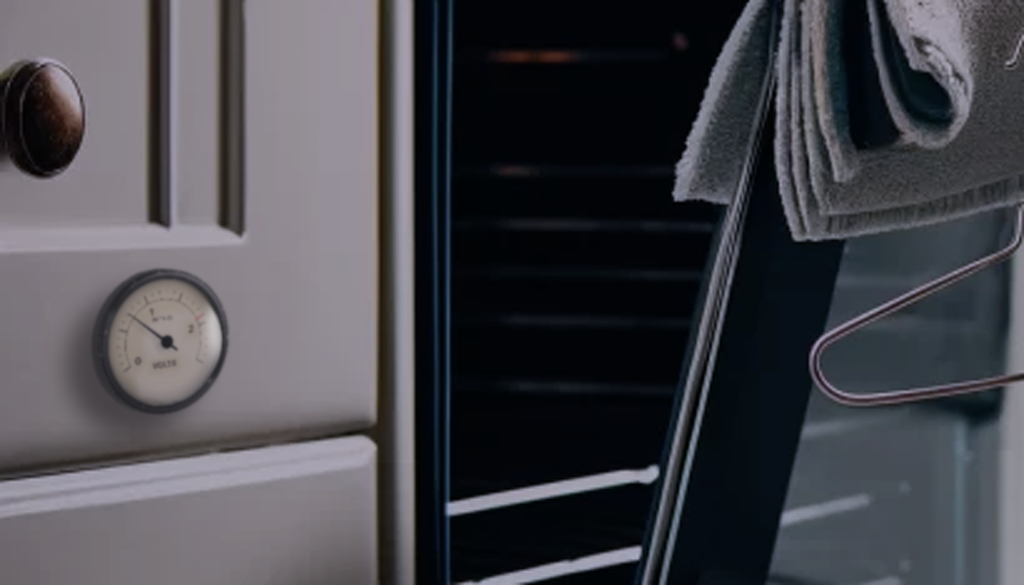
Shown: 0.7; V
